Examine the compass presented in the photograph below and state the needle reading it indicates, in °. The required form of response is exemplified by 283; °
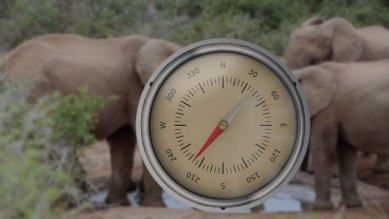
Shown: 220; °
